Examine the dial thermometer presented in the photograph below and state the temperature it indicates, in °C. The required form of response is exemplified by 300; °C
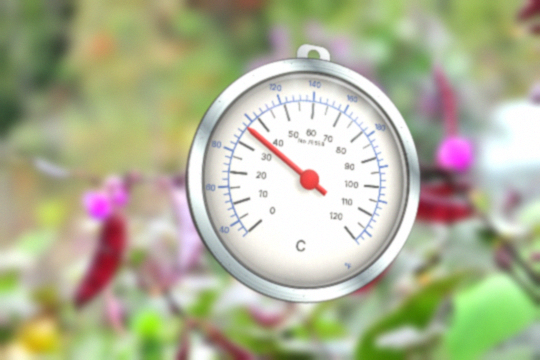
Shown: 35; °C
